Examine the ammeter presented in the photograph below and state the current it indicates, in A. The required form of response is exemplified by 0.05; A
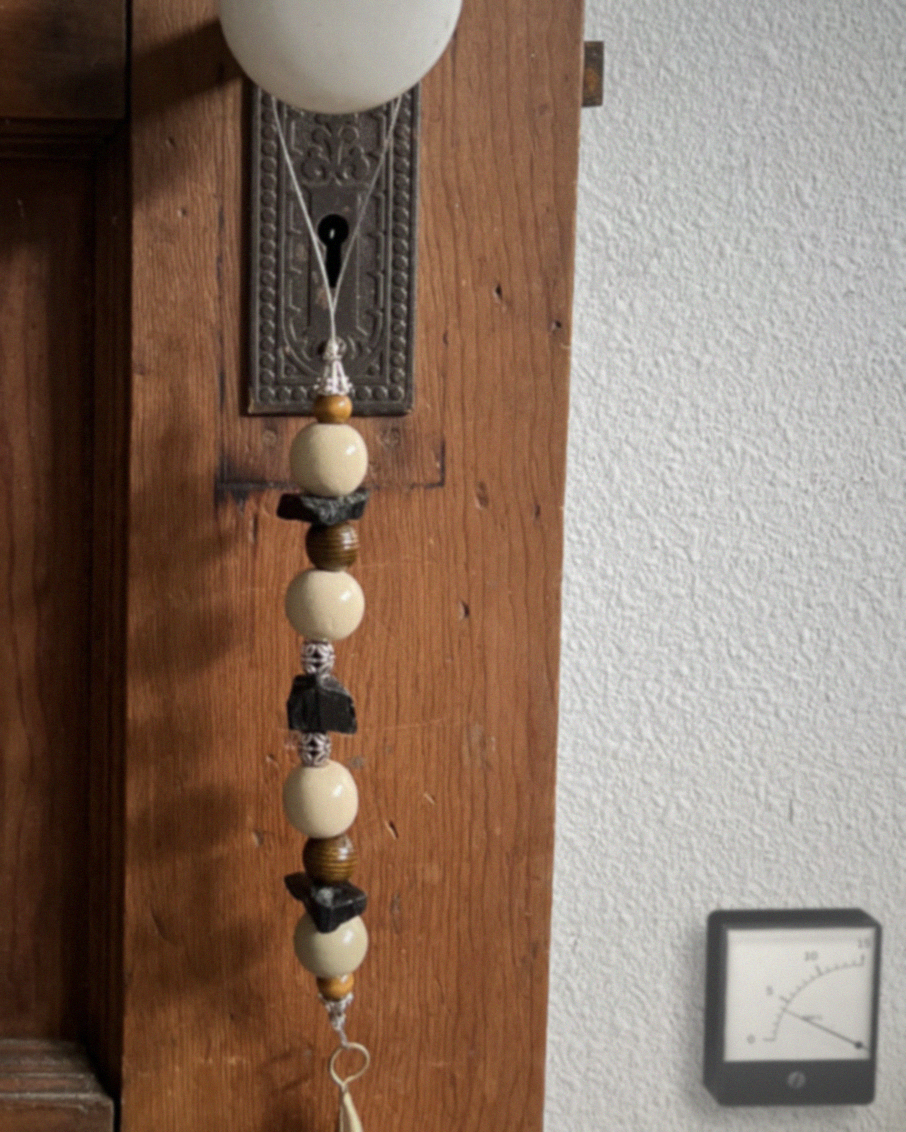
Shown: 4; A
